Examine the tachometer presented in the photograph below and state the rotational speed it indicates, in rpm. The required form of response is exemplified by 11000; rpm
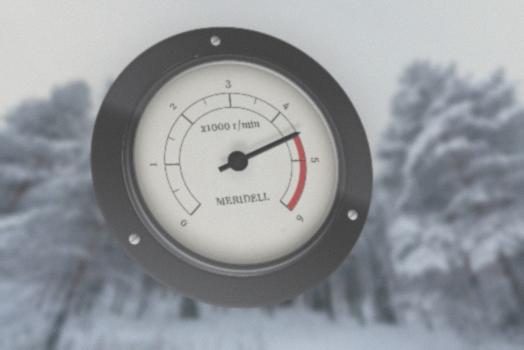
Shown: 4500; rpm
